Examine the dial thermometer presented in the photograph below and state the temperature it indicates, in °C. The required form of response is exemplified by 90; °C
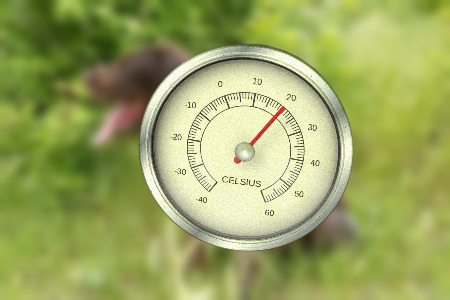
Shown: 20; °C
